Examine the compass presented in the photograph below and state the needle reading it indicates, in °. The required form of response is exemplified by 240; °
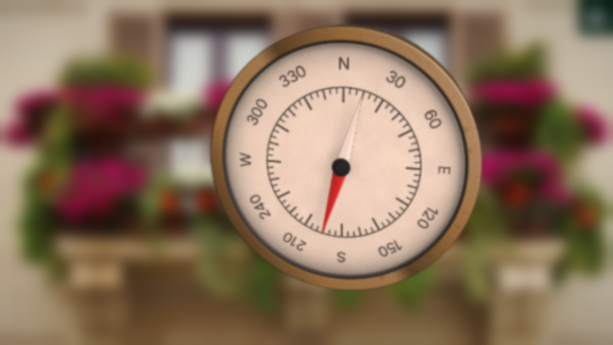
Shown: 195; °
